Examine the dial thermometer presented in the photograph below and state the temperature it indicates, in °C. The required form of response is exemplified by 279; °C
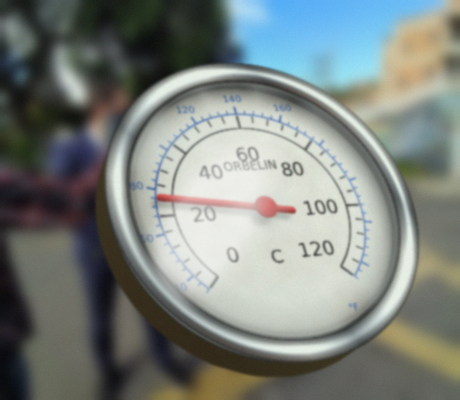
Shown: 24; °C
